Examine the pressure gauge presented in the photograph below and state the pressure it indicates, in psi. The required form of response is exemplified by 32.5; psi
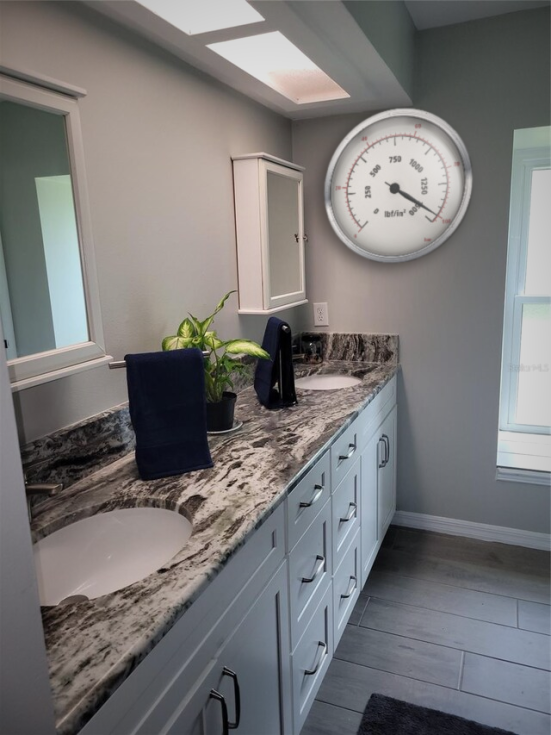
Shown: 1450; psi
